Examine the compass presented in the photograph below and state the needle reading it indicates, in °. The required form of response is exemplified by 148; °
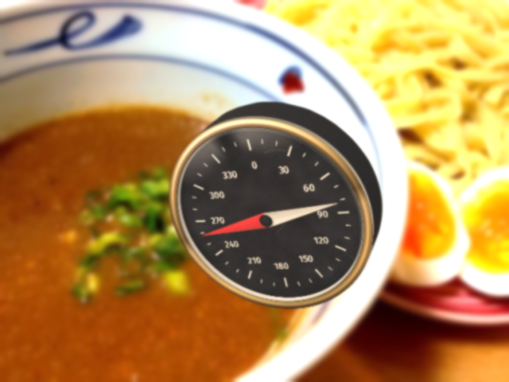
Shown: 260; °
